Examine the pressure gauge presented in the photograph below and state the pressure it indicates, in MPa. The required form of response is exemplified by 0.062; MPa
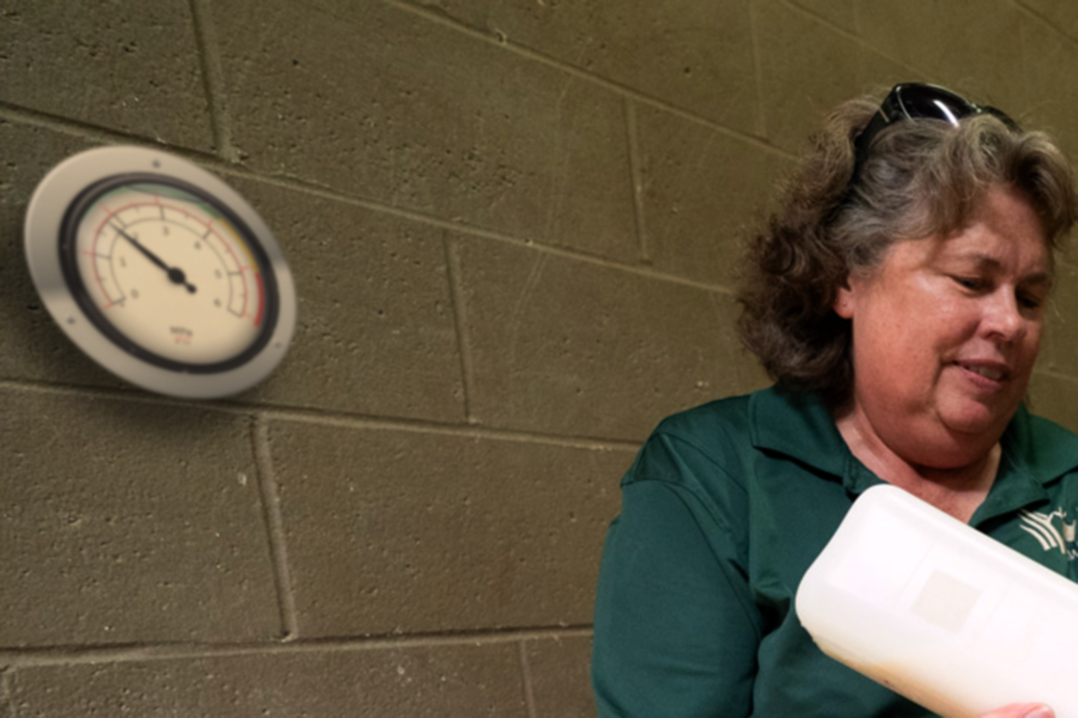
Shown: 1.75; MPa
